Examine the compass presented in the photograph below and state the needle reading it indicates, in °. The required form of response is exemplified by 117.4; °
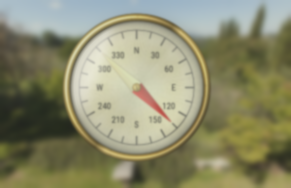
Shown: 135; °
